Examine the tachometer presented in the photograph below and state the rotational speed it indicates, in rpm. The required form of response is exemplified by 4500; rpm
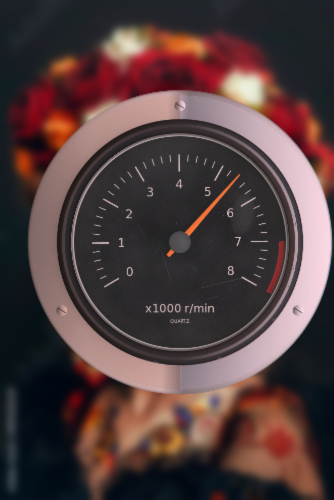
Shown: 5400; rpm
